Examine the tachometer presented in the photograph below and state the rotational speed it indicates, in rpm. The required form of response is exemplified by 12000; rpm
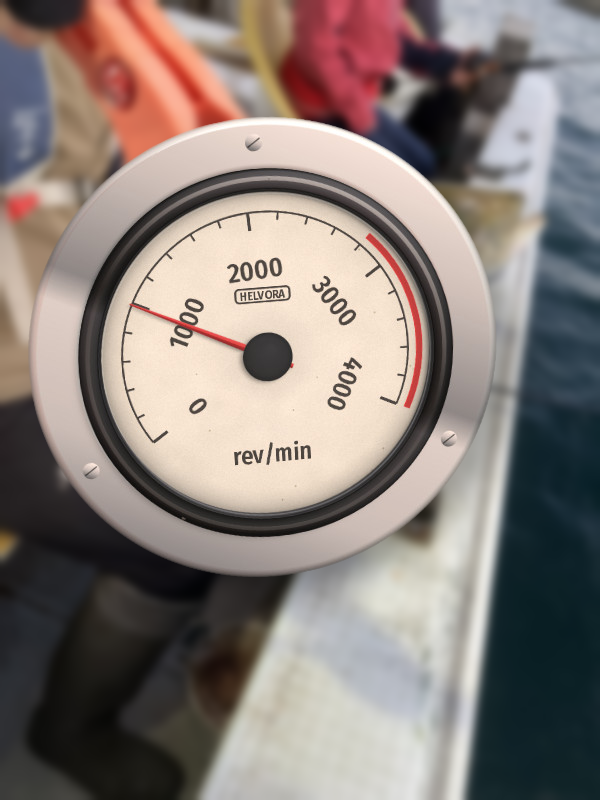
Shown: 1000; rpm
